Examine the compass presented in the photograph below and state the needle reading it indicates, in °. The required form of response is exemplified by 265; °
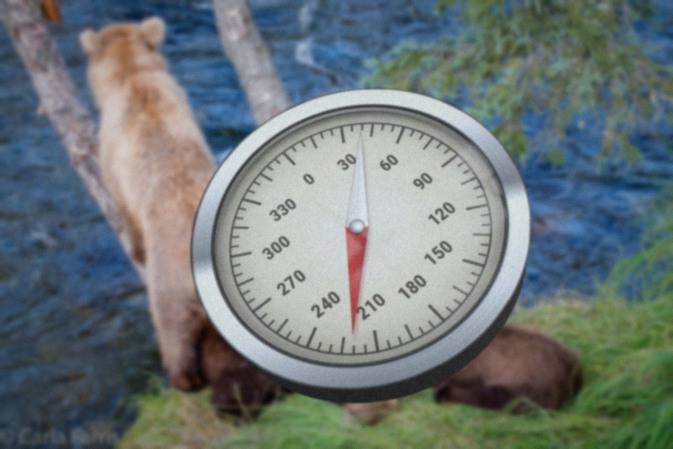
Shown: 220; °
